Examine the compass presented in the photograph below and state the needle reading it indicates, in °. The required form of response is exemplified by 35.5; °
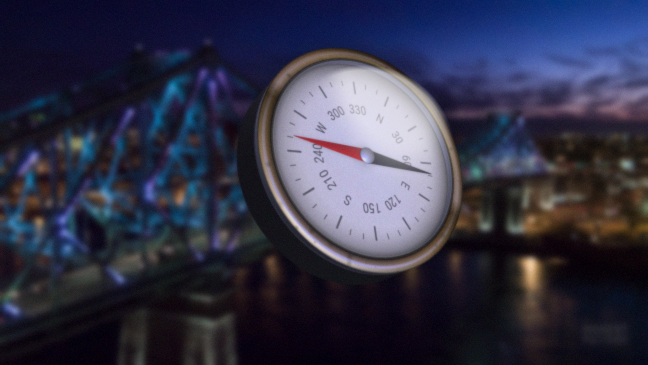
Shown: 250; °
